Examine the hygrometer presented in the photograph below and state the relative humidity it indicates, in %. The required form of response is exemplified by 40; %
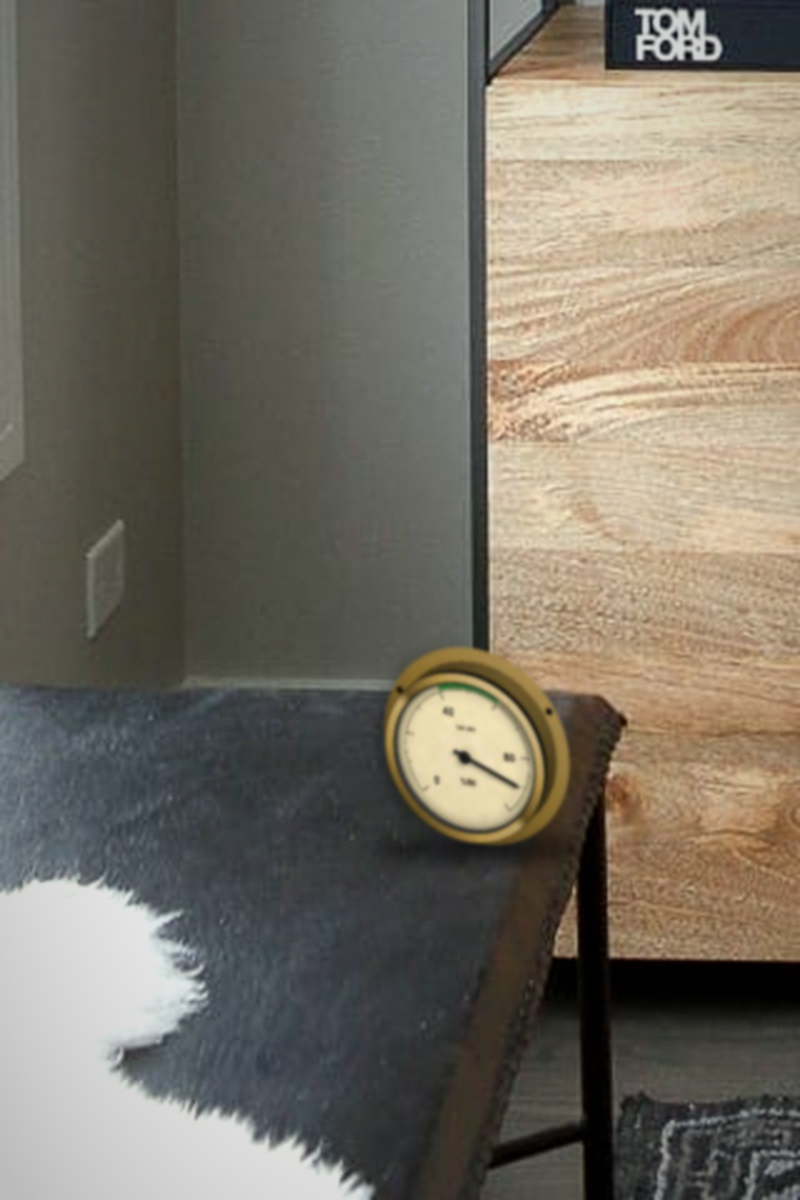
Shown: 90; %
